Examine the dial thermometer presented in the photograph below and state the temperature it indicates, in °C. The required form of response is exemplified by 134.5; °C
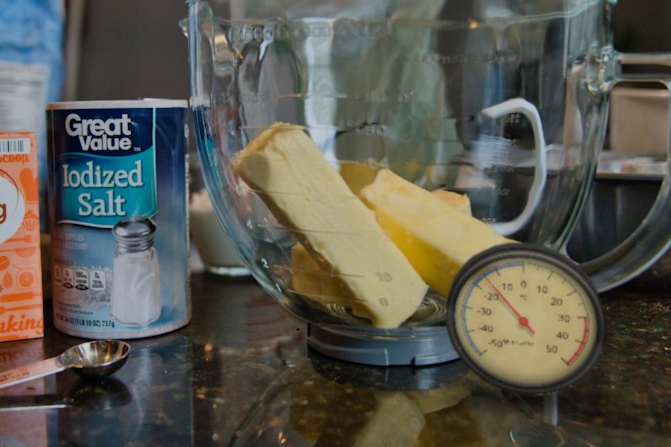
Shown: -15; °C
